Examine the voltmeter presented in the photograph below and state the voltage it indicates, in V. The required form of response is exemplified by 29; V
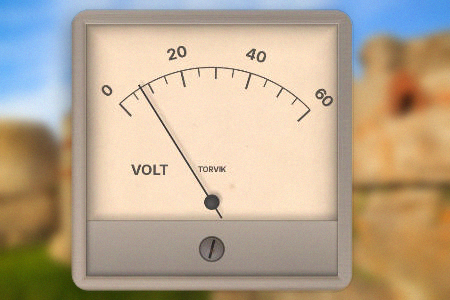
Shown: 7.5; V
